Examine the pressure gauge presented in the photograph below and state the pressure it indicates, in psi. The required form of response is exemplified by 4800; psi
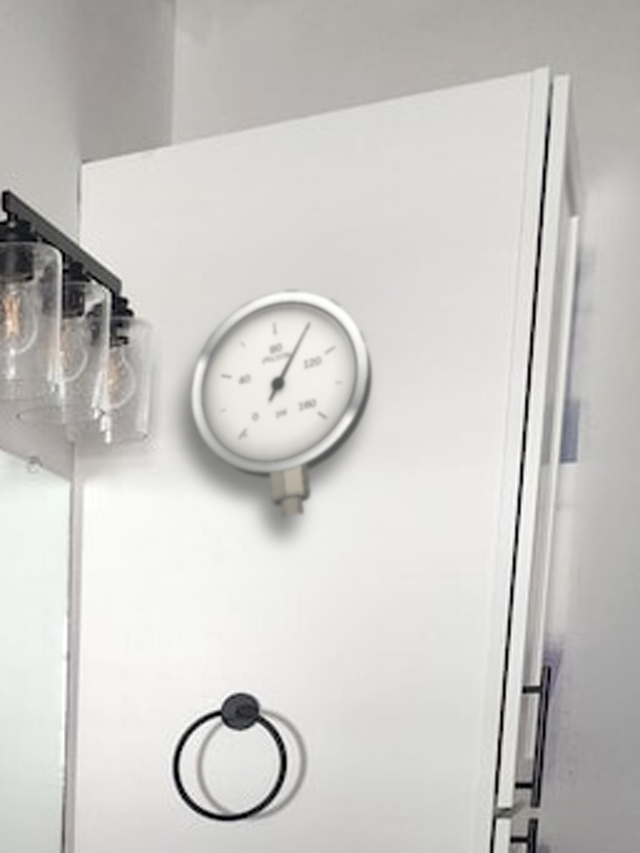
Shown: 100; psi
